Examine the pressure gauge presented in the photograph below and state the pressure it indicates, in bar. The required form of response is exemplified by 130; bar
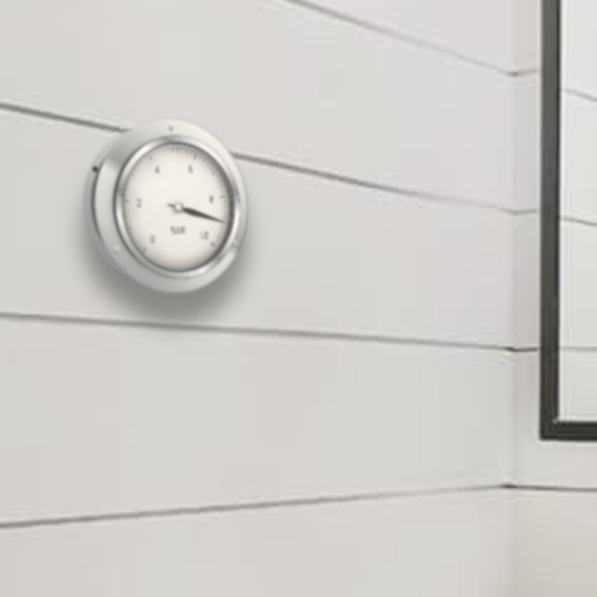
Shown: 9; bar
